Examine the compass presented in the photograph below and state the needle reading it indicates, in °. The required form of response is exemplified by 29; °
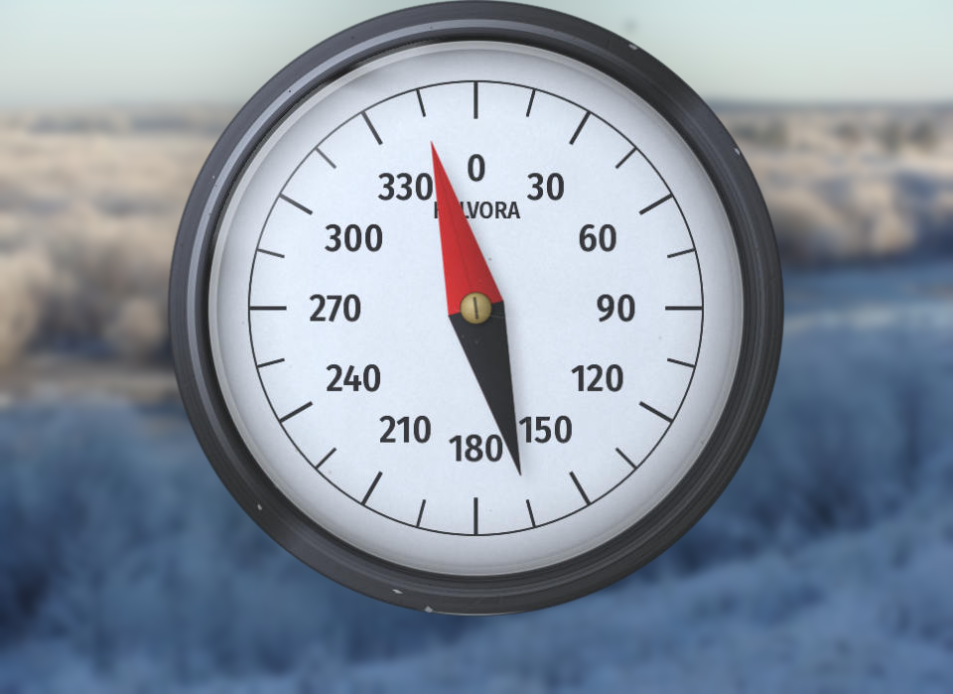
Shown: 345; °
